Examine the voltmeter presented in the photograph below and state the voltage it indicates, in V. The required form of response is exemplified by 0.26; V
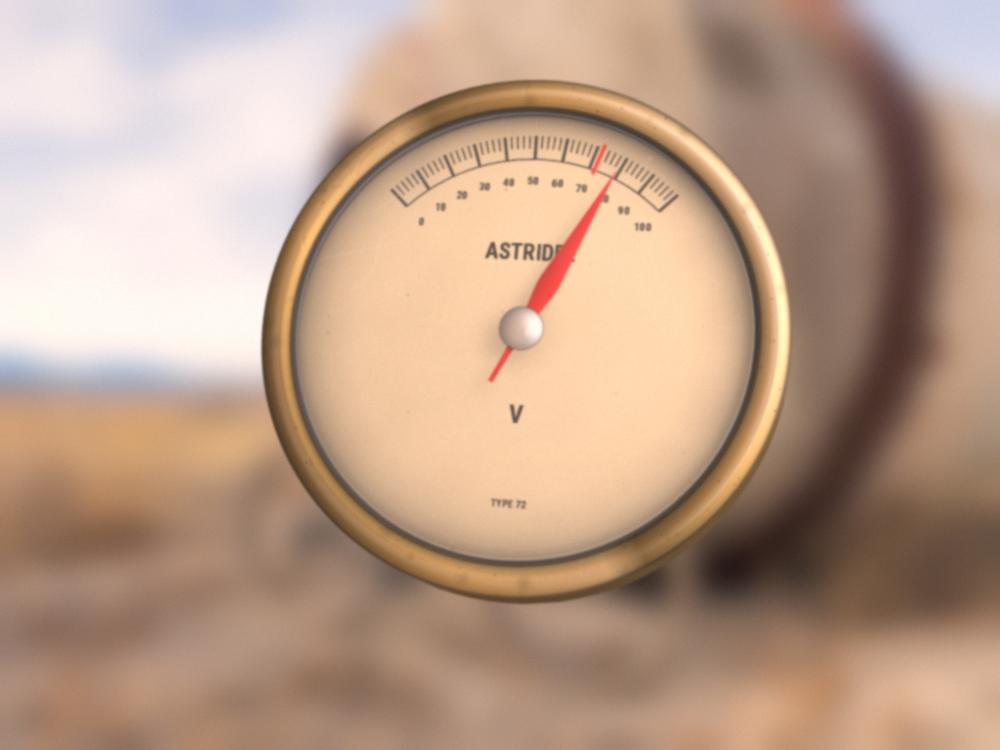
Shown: 80; V
